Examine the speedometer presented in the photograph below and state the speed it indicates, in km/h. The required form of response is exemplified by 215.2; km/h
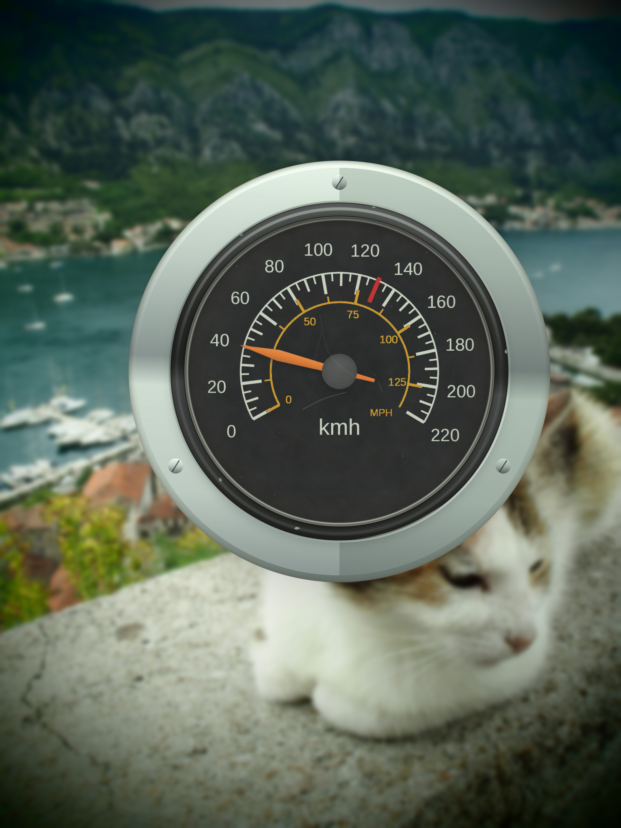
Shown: 40; km/h
